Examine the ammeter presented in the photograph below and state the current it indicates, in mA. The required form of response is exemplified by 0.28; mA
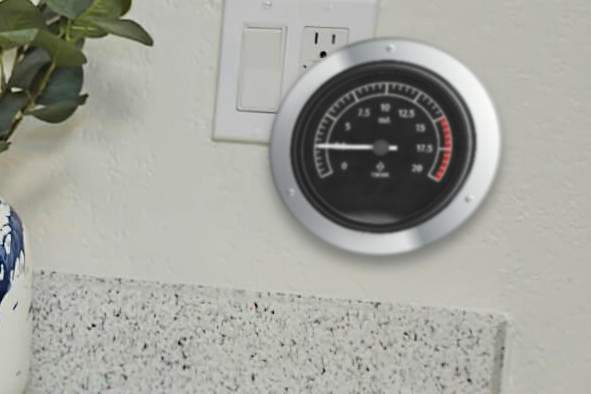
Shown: 2.5; mA
